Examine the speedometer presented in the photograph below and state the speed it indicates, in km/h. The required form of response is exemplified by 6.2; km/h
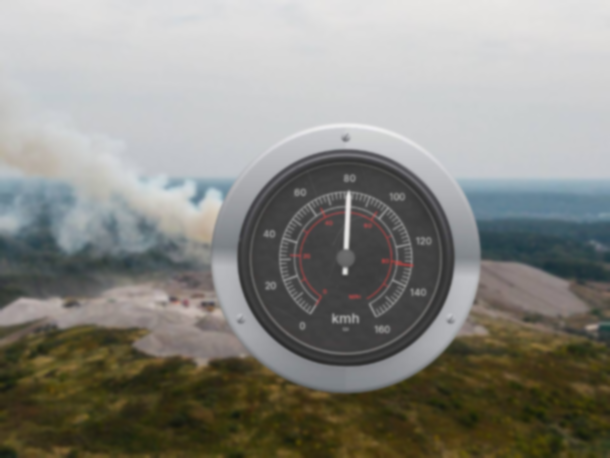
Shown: 80; km/h
